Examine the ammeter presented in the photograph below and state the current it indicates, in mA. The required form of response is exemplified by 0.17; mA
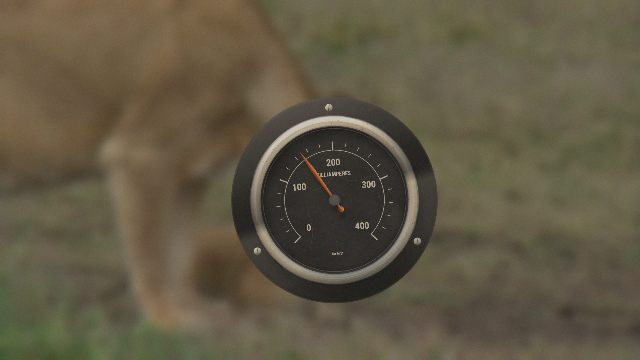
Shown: 150; mA
